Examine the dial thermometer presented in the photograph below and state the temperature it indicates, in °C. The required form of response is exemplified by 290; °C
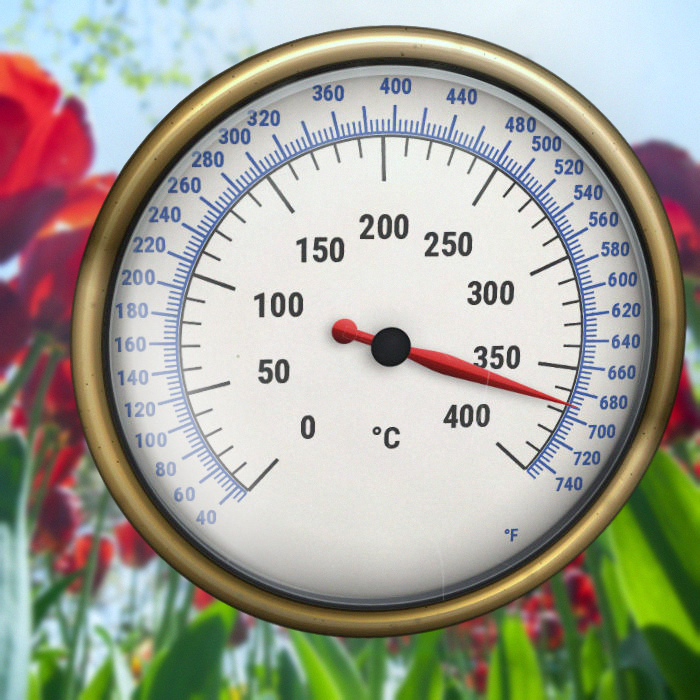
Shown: 365; °C
